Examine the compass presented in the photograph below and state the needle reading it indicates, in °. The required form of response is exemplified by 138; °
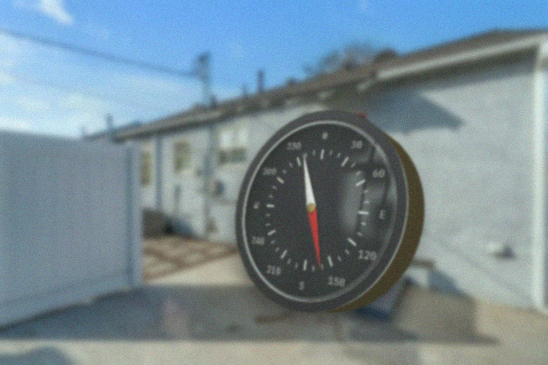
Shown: 160; °
